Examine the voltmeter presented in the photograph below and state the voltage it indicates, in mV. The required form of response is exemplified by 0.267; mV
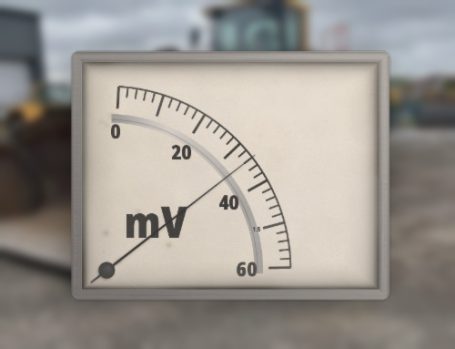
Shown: 34; mV
